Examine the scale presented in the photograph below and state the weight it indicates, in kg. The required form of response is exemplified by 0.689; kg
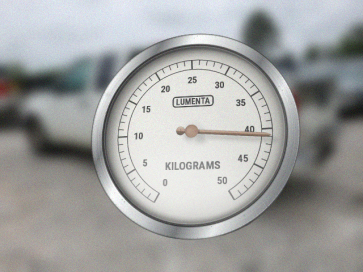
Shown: 41; kg
